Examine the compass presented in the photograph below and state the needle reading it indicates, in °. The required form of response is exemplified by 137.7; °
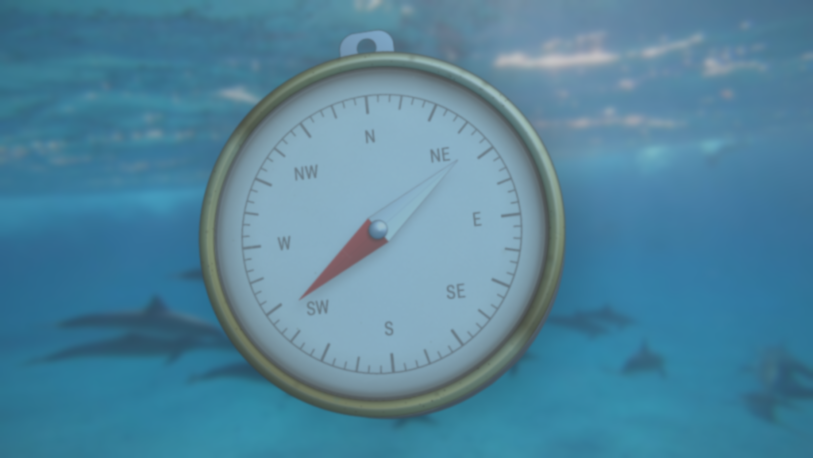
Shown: 235; °
